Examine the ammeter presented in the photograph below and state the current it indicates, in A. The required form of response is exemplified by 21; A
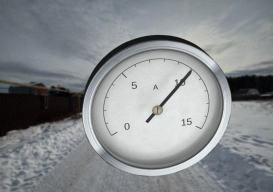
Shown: 10; A
